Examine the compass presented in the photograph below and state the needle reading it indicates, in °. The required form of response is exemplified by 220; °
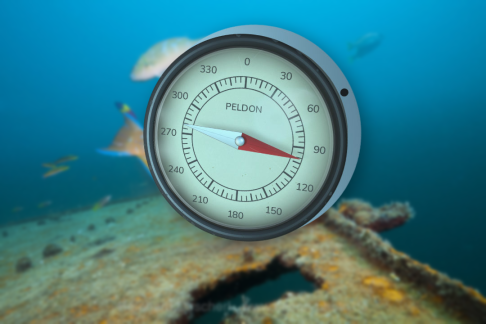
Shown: 100; °
